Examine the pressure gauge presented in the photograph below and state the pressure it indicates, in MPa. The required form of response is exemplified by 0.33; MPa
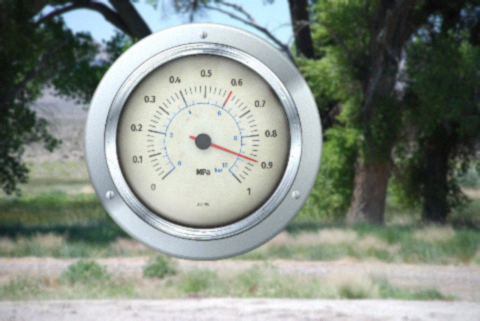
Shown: 0.9; MPa
